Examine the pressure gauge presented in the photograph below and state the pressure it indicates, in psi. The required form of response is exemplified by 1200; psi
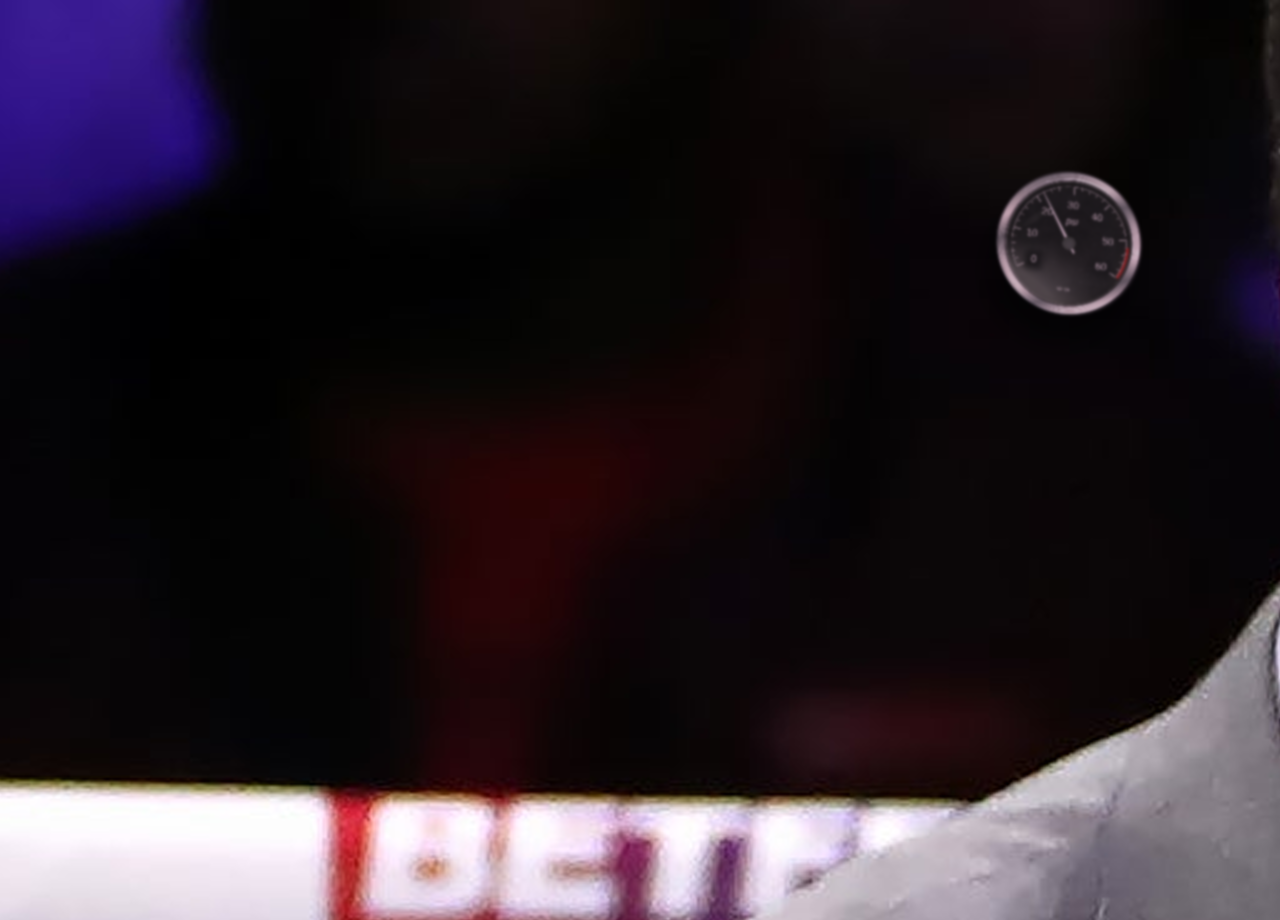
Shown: 22; psi
